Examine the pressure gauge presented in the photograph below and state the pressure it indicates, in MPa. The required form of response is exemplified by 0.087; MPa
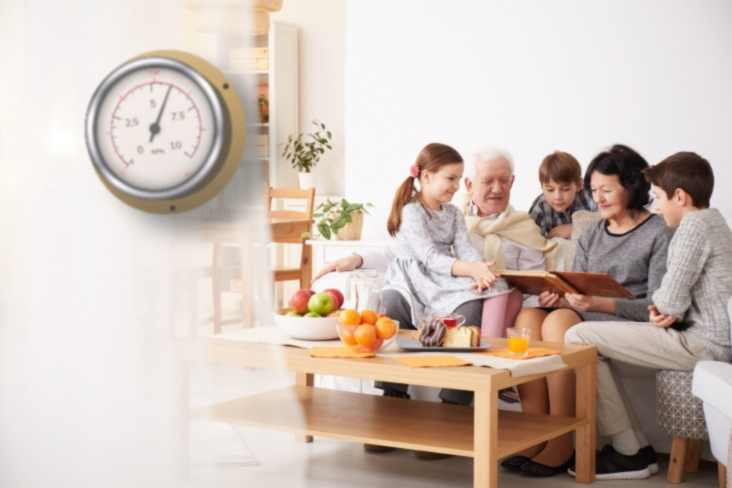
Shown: 6; MPa
